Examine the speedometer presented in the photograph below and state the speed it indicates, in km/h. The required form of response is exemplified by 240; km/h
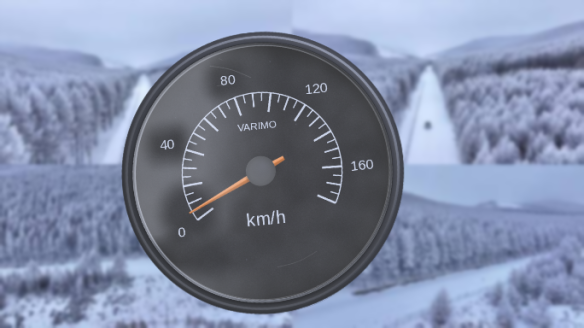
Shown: 5; km/h
